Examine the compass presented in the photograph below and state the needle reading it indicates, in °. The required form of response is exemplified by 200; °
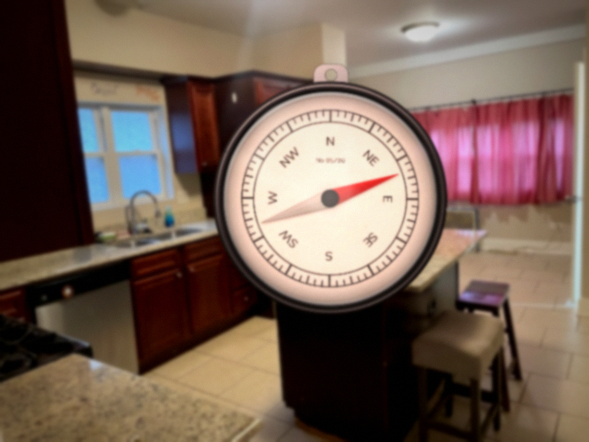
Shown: 70; °
